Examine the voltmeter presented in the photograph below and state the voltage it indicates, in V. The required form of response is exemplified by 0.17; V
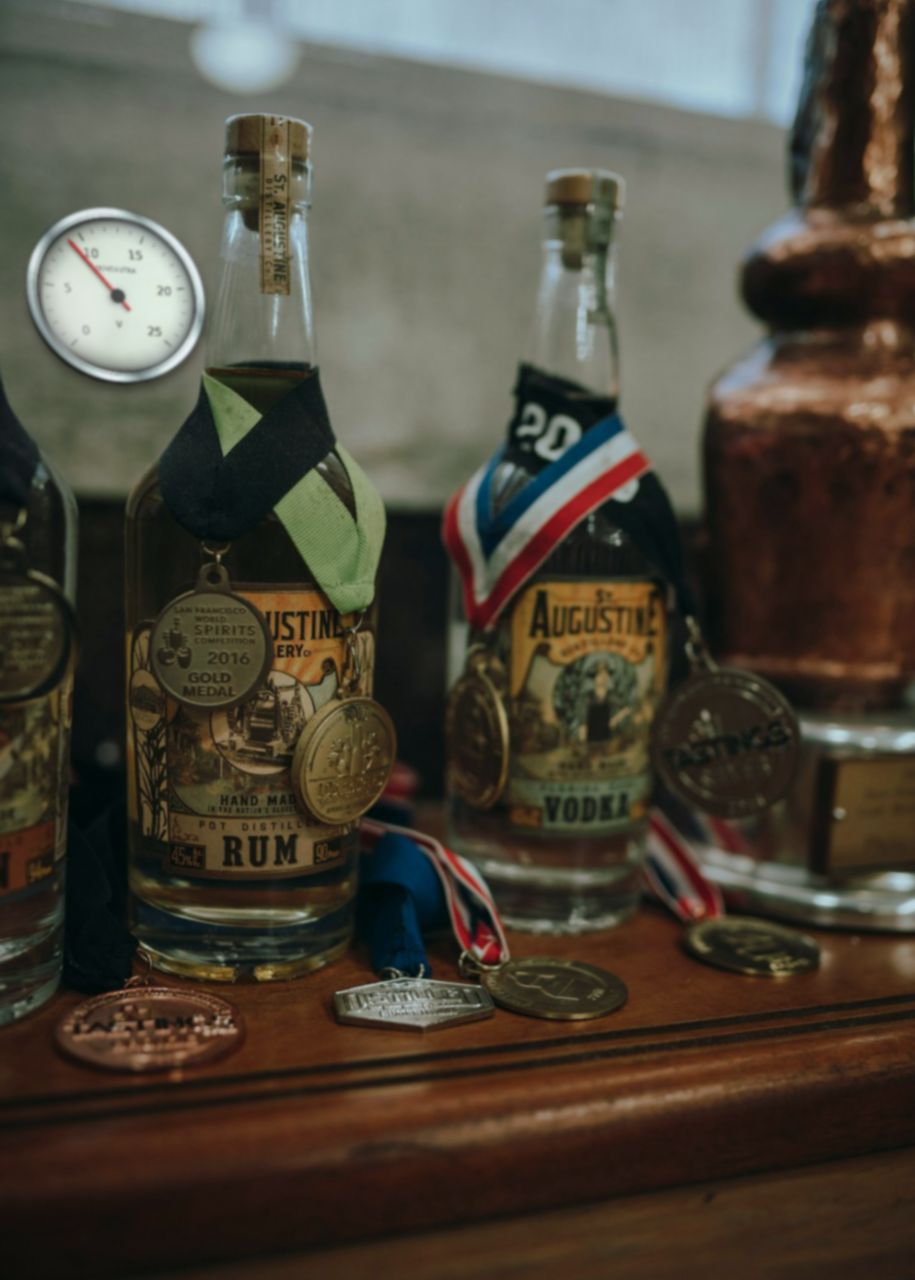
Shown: 9; V
